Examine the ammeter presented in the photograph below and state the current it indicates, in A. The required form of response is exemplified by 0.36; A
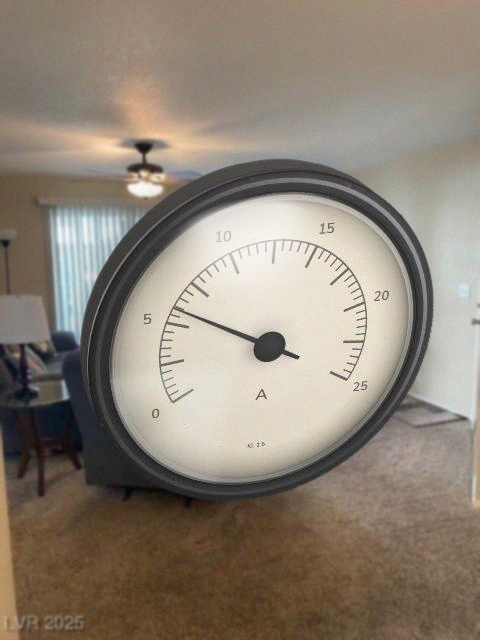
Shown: 6; A
